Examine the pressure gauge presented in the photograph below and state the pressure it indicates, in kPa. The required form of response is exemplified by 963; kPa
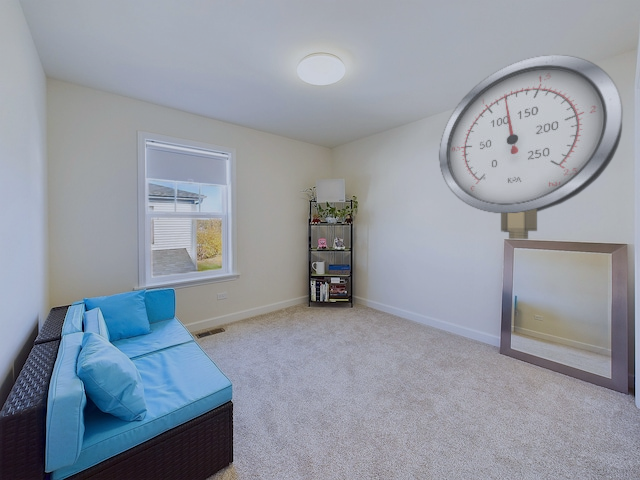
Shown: 120; kPa
